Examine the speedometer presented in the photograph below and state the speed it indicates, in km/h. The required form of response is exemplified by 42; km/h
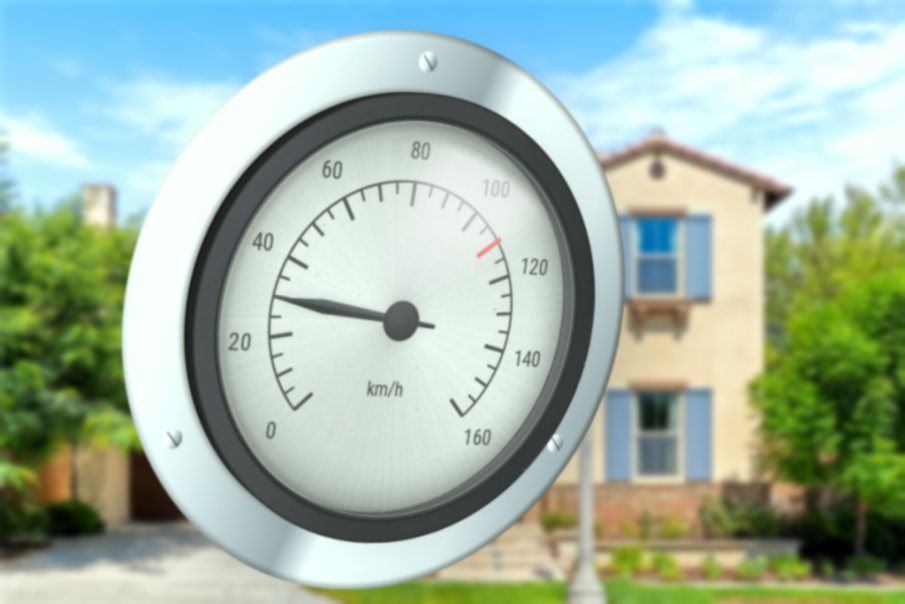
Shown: 30; km/h
